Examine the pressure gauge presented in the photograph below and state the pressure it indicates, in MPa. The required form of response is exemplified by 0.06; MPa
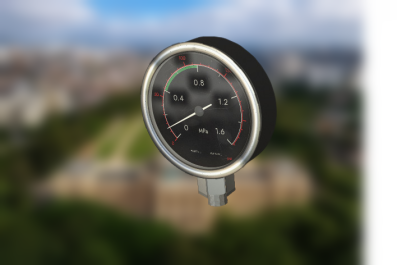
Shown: 0.1; MPa
